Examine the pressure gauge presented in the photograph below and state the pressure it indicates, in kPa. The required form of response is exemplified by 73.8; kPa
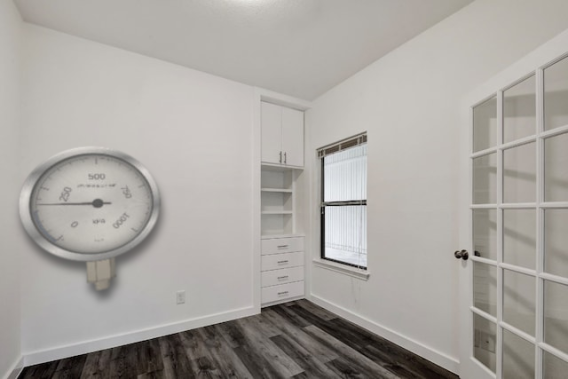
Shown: 175; kPa
